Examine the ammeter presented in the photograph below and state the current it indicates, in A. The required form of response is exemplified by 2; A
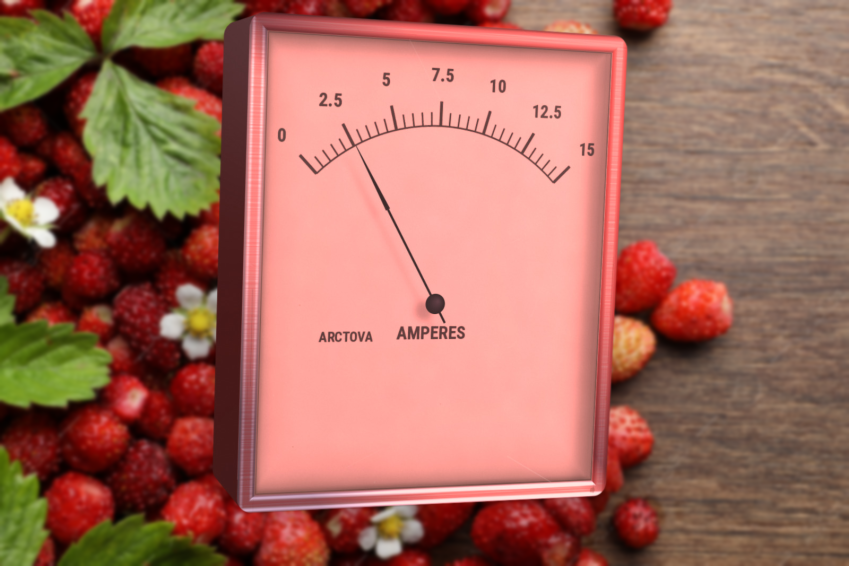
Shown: 2.5; A
